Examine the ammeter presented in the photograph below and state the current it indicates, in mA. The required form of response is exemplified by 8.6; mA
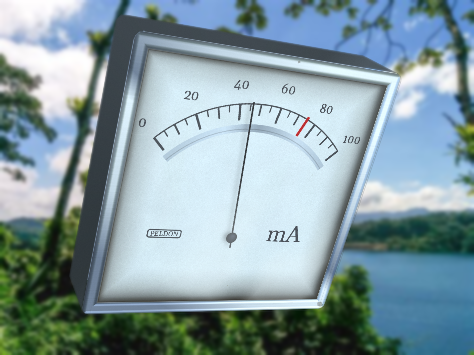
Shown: 45; mA
